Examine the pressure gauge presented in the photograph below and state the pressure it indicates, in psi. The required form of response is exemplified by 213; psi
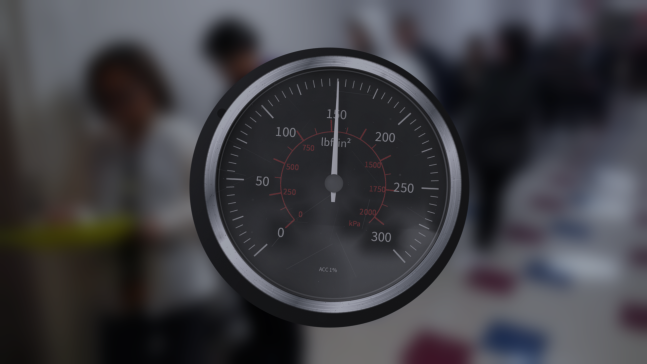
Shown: 150; psi
